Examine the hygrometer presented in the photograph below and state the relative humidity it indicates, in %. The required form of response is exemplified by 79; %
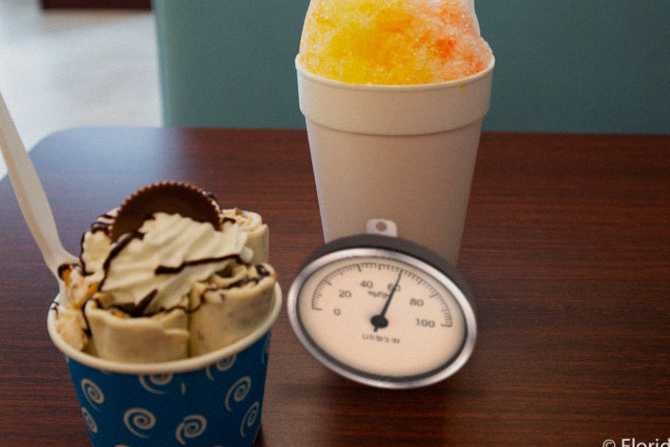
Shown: 60; %
